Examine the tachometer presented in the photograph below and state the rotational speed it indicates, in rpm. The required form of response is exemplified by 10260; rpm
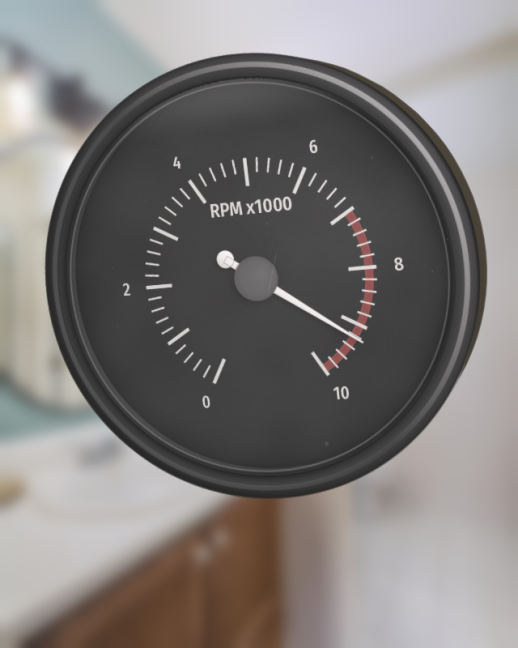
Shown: 9200; rpm
